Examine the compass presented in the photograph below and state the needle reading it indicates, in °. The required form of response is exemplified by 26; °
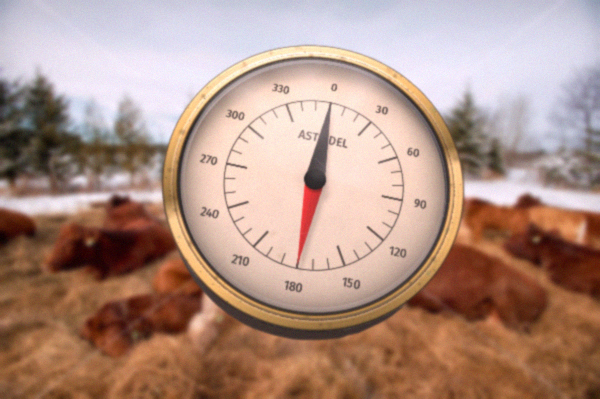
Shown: 180; °
